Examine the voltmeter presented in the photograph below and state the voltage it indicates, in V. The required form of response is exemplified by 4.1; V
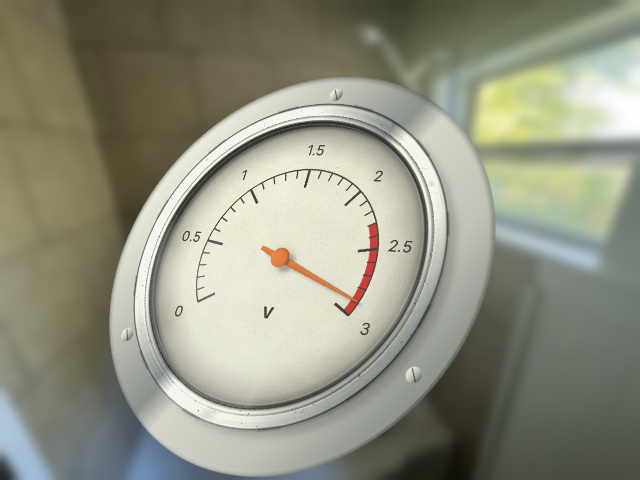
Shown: 2.9; V
